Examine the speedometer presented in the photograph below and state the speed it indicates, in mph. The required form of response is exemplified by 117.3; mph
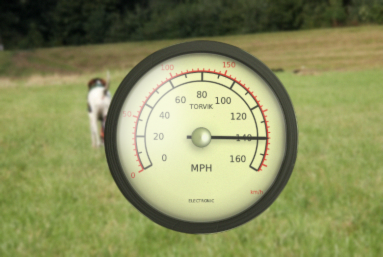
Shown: 140; mph
